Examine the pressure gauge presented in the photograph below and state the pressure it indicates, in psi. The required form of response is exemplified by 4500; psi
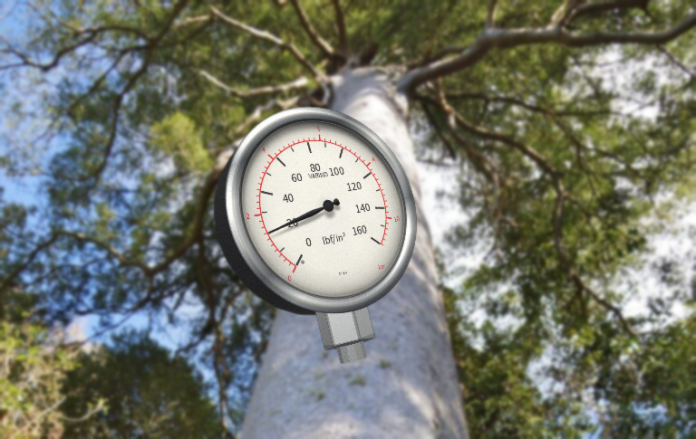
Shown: 20; psi
